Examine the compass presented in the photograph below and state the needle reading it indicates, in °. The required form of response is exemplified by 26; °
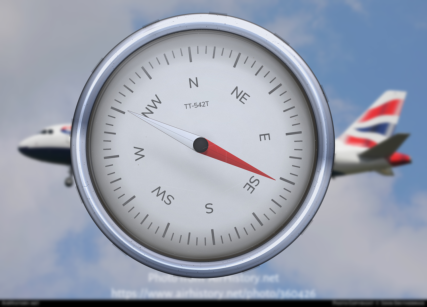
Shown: 122.5; °
